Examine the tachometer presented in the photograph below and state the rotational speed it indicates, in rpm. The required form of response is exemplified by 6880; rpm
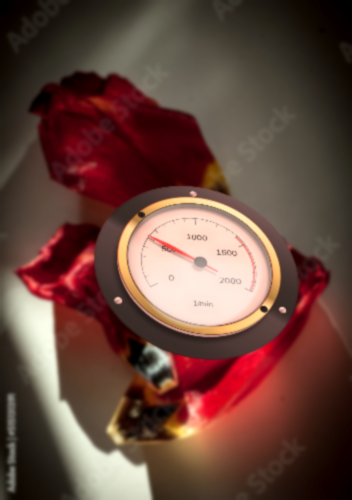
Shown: 500; rpm
